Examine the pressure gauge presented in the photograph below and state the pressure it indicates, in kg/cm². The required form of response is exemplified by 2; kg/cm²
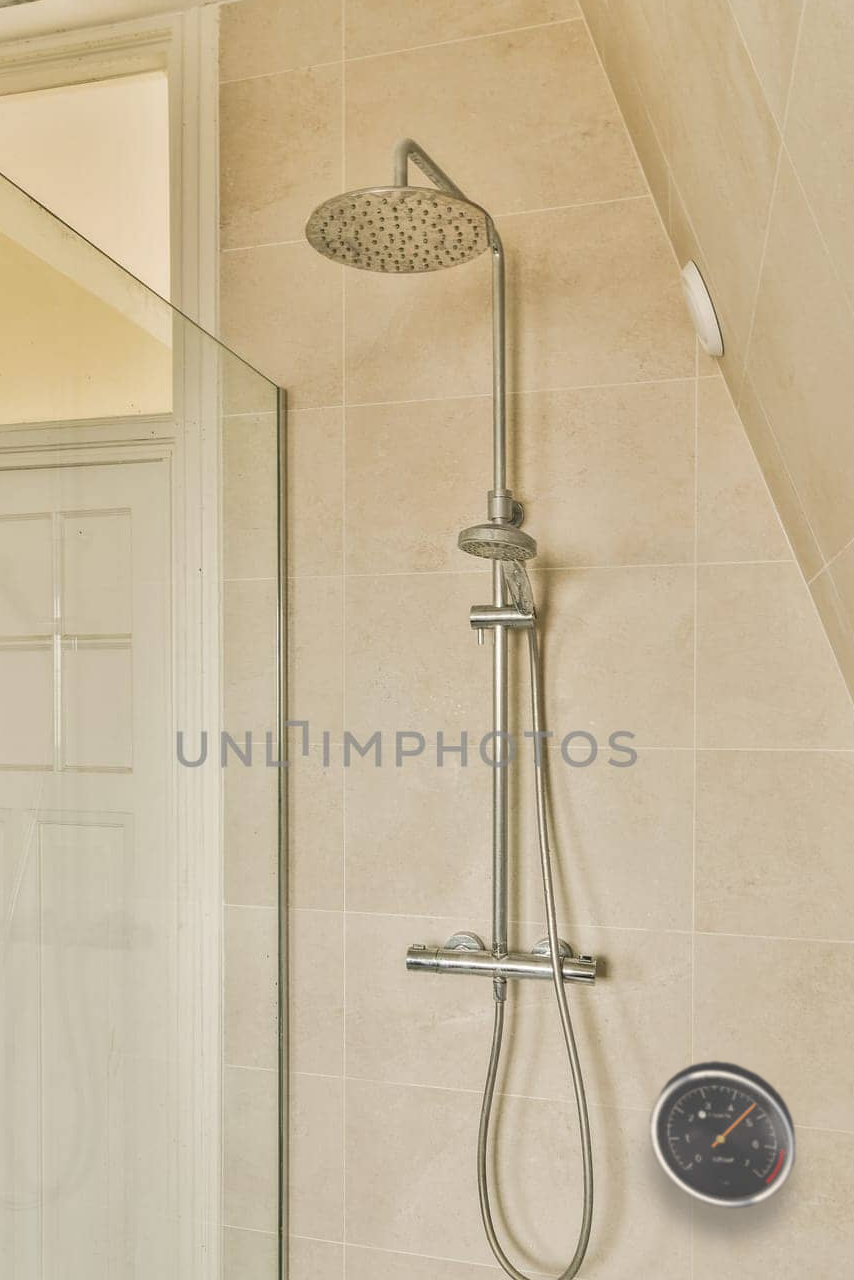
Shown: 4.6; kg/cm²
